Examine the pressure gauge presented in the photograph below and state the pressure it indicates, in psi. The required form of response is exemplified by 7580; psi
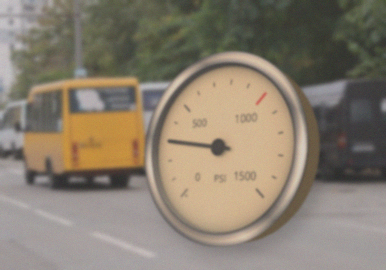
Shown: 300; psi
